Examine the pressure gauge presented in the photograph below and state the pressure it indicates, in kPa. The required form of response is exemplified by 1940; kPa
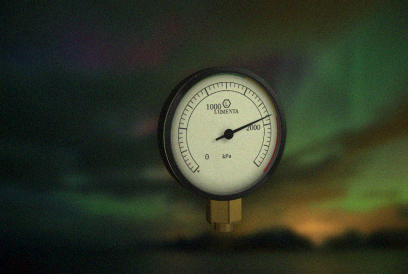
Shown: 1900; kPa
